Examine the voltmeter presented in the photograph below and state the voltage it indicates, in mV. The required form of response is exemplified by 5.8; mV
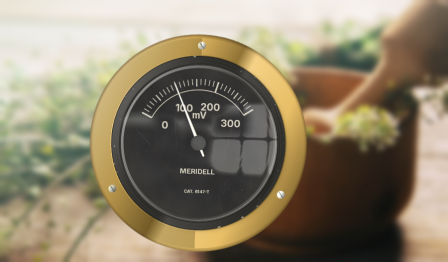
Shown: 100; mV
